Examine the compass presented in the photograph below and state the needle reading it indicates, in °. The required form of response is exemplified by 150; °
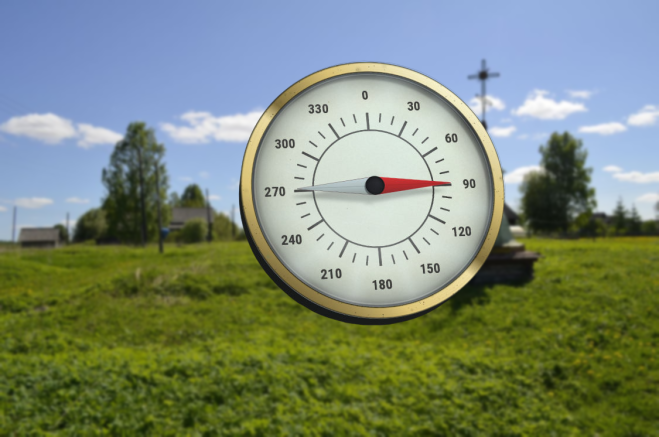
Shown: 90; °
